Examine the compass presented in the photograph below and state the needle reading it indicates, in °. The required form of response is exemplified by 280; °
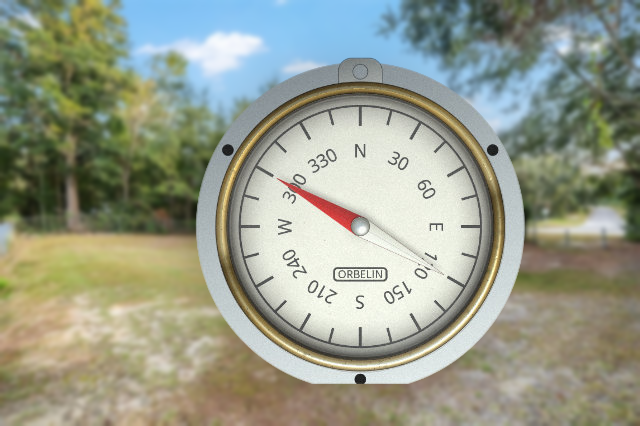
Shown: 300; °
